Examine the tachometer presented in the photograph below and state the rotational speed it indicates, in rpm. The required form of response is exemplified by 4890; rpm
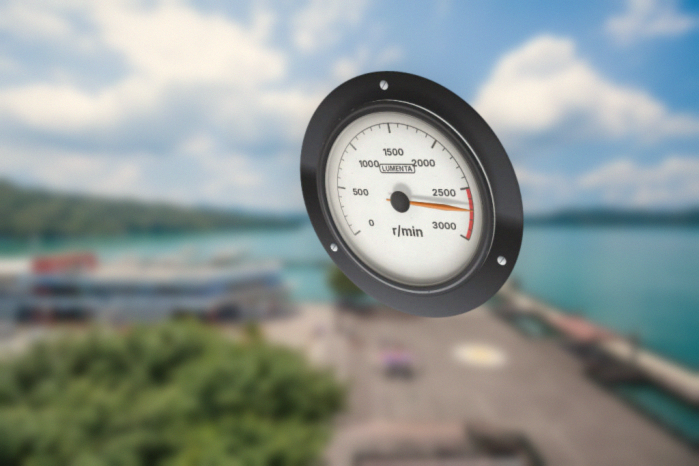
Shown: 2700; rpm
